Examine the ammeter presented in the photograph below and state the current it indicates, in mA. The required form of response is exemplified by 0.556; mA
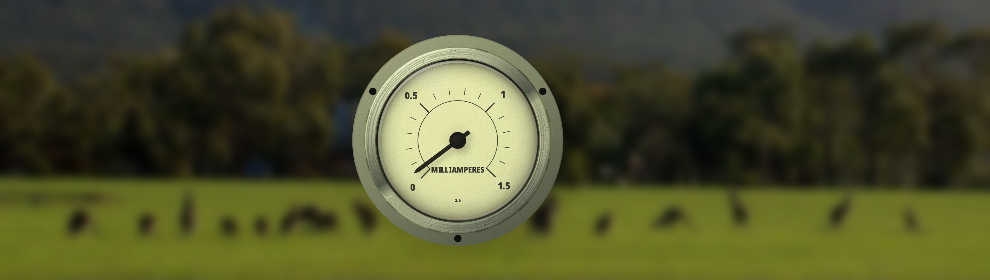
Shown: 0.05; mA
